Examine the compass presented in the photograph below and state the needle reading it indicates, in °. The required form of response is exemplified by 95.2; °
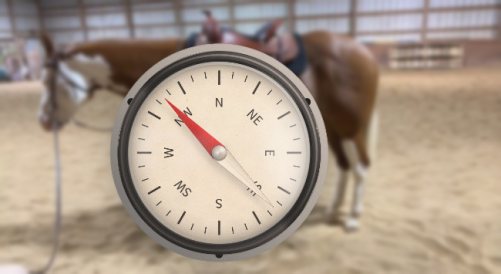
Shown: 315; °
